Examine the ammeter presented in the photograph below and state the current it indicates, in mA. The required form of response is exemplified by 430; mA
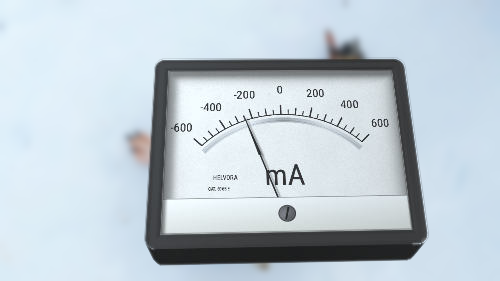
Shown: -250; mA
